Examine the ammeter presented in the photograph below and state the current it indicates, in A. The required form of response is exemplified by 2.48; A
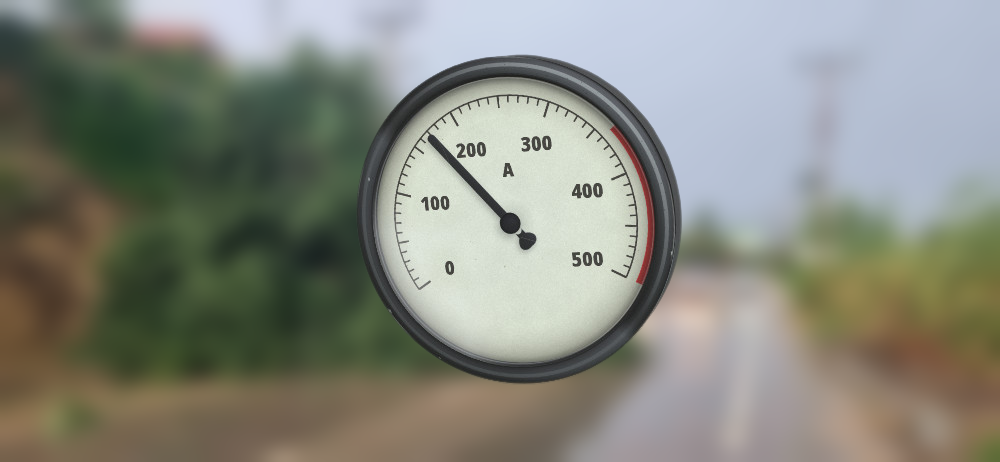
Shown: 170; A
